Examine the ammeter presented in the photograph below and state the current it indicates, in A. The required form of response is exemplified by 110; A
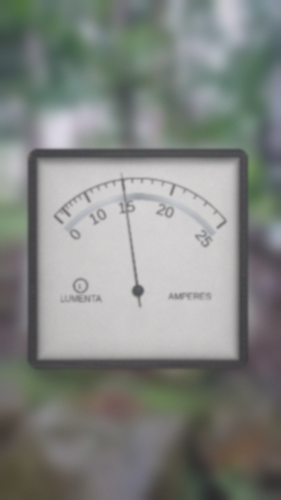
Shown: 15; A
